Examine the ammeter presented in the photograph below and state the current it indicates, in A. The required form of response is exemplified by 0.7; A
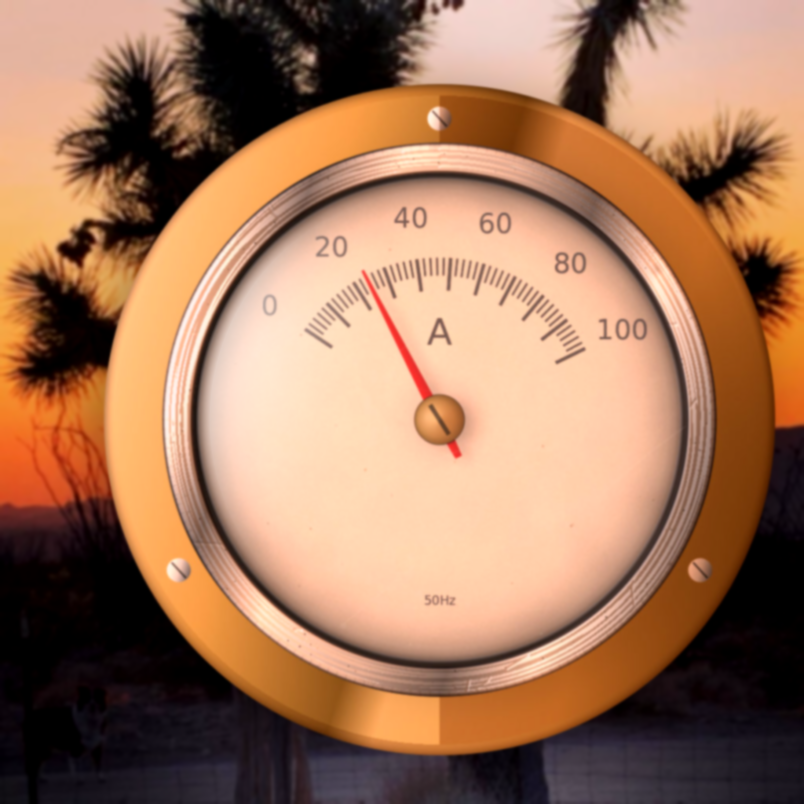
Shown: 24; A
